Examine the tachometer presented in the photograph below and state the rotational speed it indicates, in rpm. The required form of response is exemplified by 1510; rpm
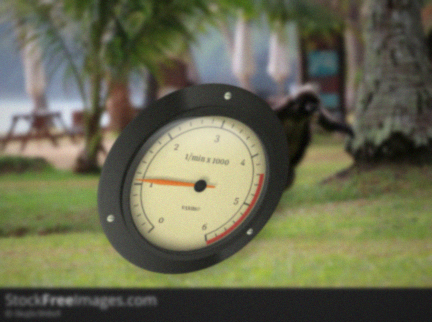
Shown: 1100; rpm
